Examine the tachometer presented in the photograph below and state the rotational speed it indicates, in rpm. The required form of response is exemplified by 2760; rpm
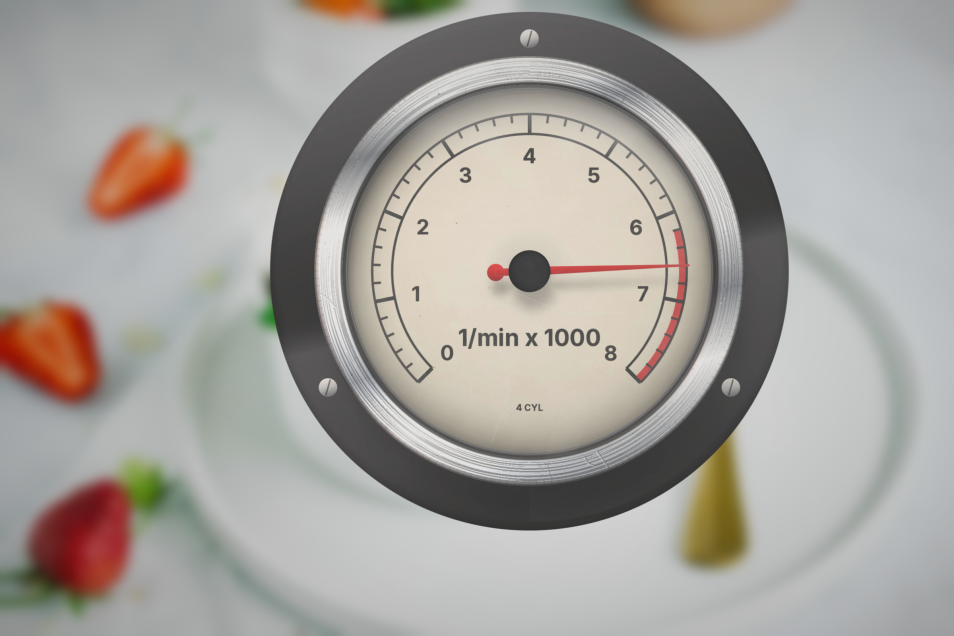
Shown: 6600; rpm
